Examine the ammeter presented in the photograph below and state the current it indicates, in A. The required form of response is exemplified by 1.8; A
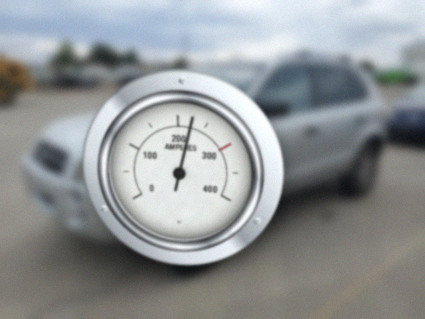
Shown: 225; A
